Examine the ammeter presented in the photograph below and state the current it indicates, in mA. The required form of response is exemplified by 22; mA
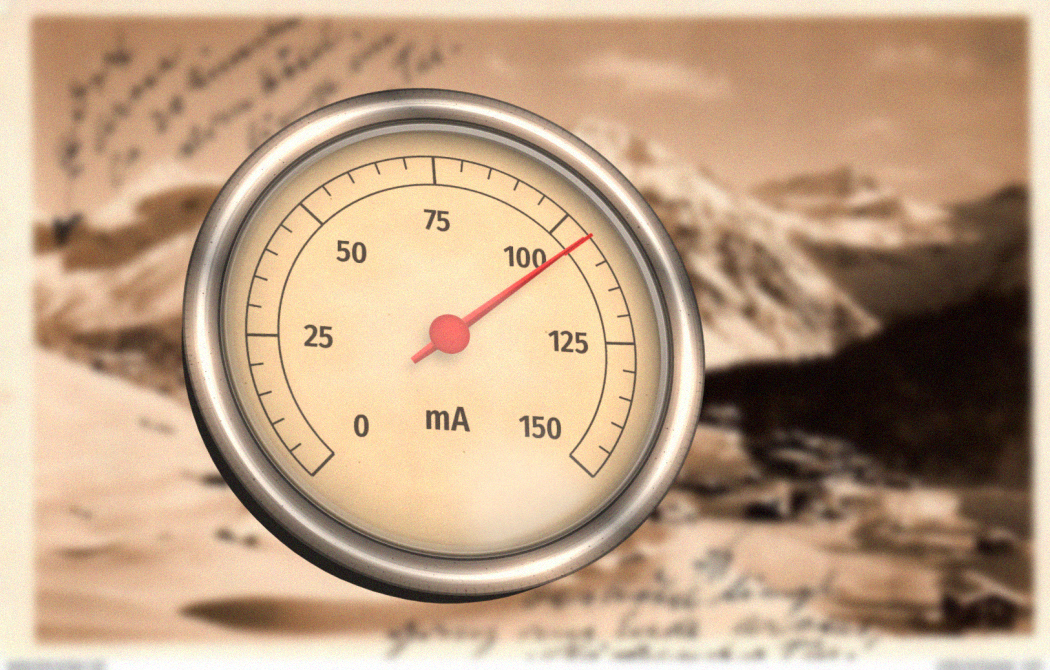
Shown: 105; mA
